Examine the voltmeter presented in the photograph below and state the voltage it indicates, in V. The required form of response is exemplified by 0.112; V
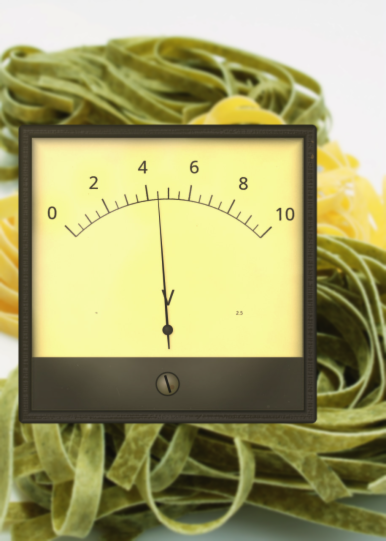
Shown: 4.5; V
